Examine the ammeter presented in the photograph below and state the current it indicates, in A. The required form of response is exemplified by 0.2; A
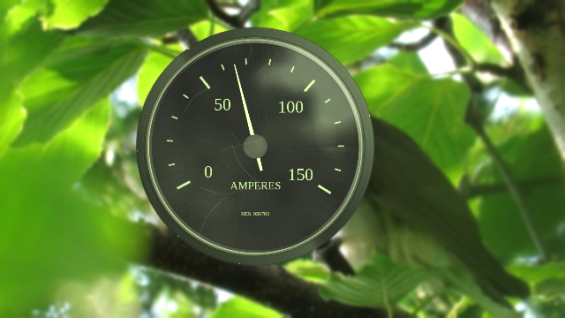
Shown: 65; A
